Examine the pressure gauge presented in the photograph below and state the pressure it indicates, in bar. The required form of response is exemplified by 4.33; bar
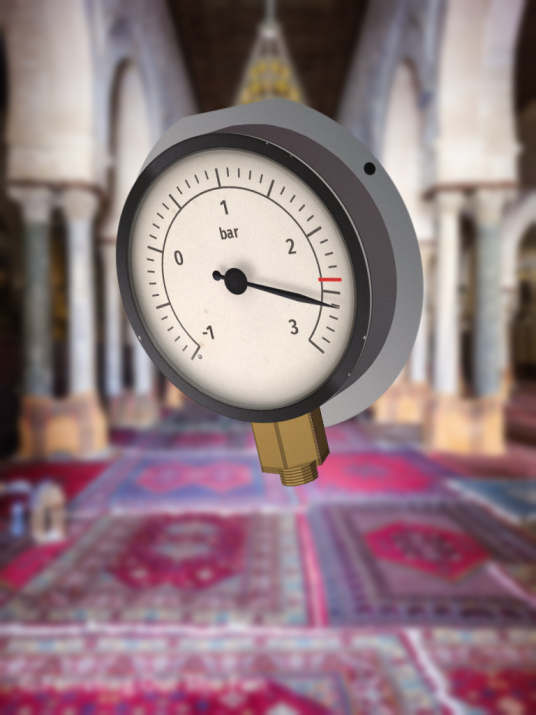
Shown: 2.6; bar
